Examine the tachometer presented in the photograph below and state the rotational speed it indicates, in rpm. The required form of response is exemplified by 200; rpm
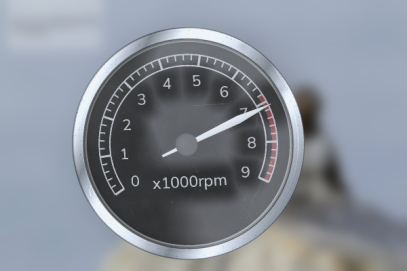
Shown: 7100; rpm
